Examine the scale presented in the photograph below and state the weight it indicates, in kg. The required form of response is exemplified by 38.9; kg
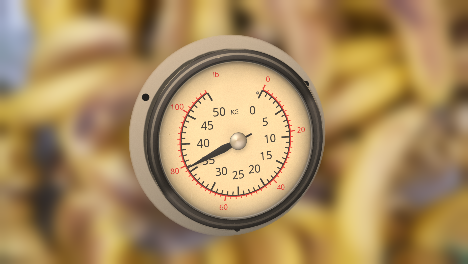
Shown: 36; kg
